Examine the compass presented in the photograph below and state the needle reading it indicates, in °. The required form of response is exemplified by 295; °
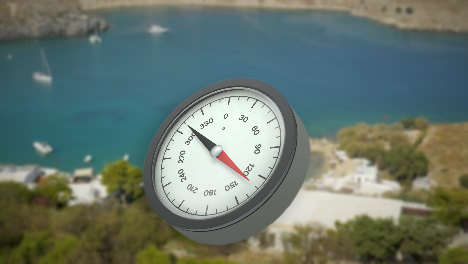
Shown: 130; °
